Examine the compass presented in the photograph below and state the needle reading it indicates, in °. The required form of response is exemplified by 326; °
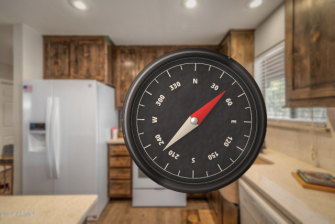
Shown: 45; °
